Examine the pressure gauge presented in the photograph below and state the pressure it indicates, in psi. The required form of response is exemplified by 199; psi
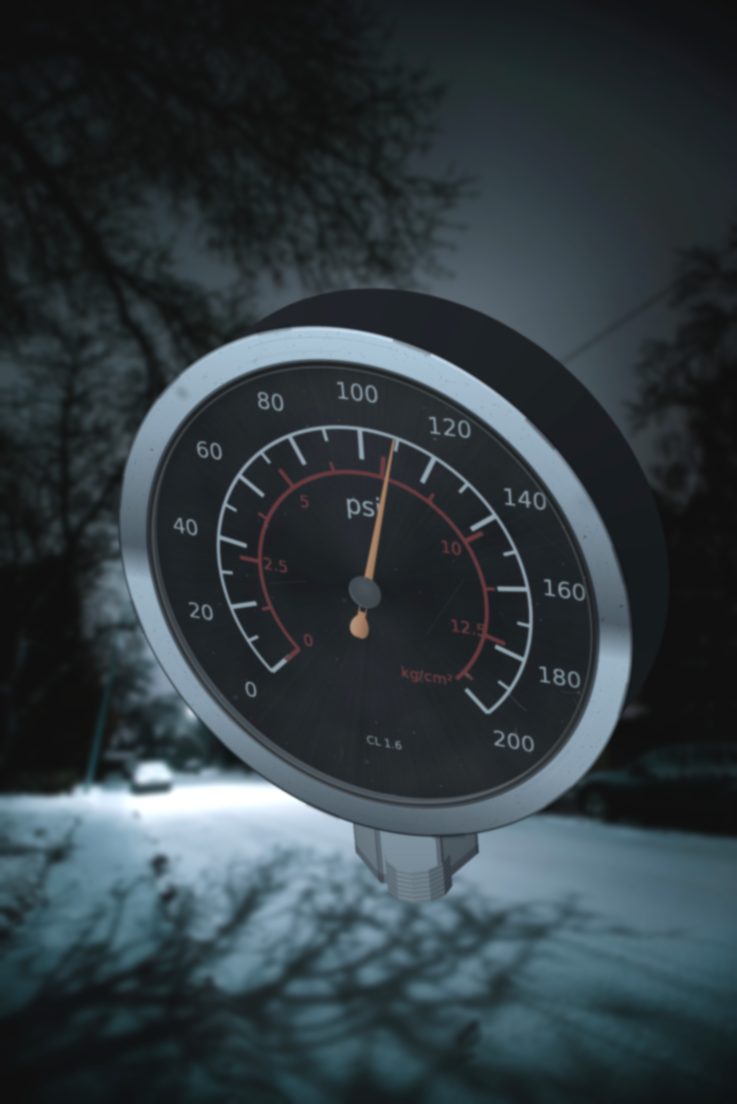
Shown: 110; psi
